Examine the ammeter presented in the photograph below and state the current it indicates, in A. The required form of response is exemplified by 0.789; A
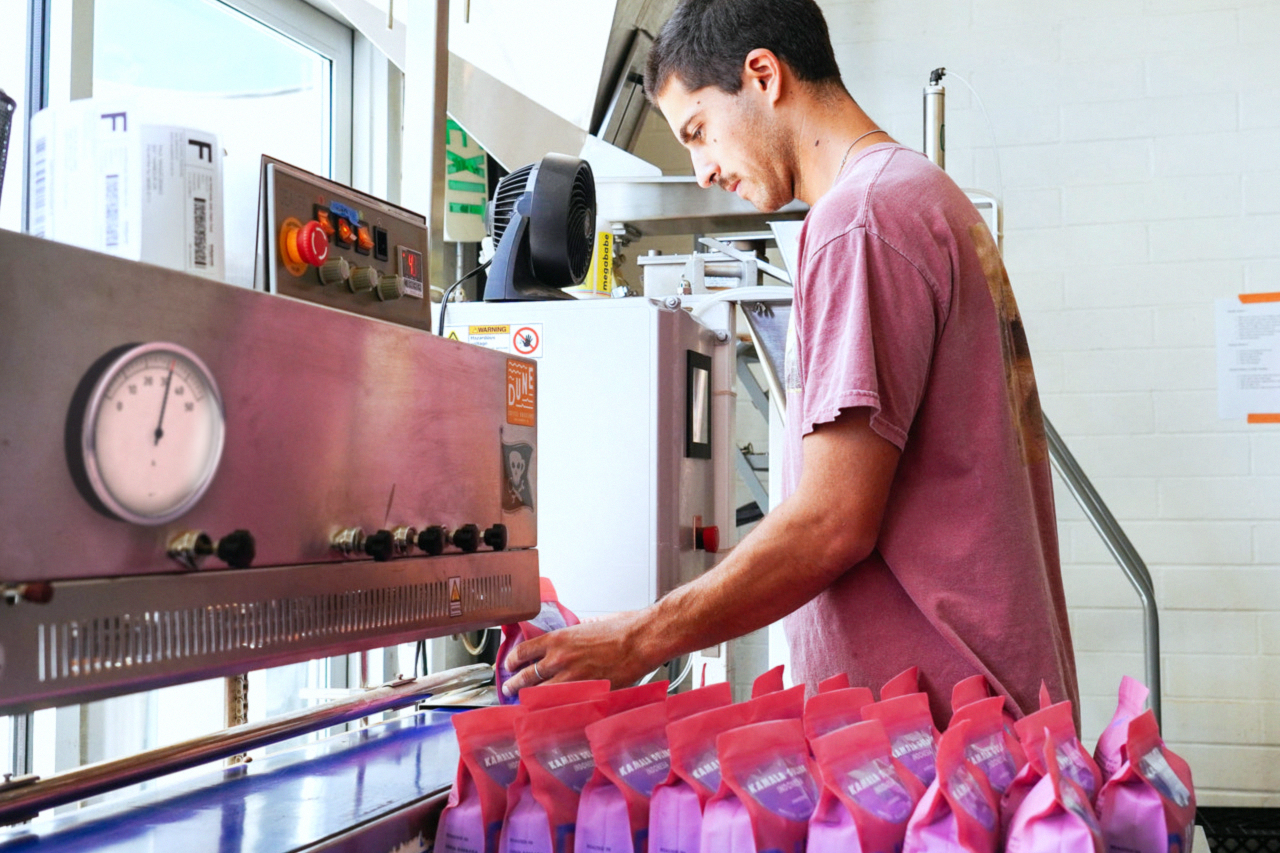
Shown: 30; A
